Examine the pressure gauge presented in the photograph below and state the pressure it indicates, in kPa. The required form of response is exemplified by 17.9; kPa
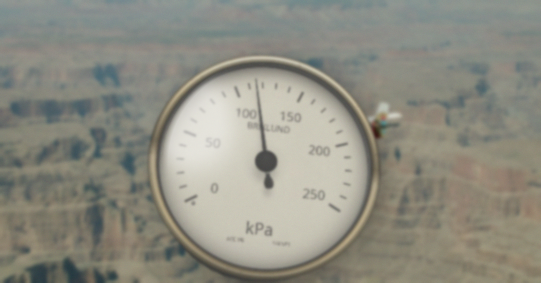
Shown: 115; kPa
